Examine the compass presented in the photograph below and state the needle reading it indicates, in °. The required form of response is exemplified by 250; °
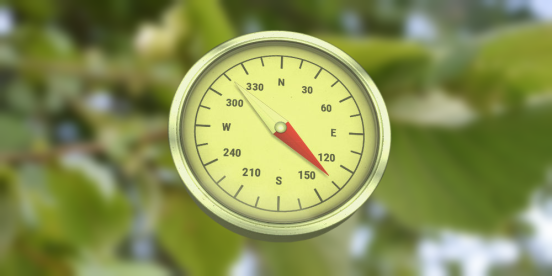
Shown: 135; °
